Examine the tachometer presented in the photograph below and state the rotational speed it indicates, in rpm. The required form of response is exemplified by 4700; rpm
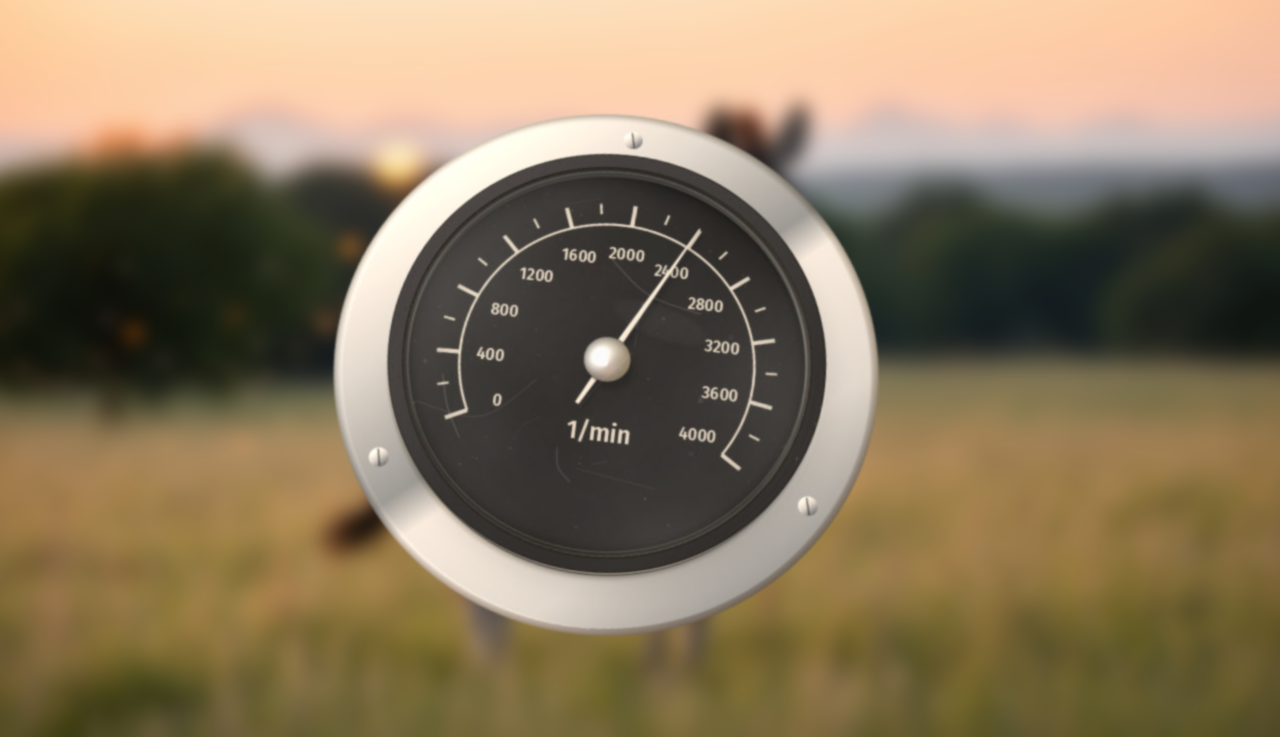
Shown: 2400; rpm
